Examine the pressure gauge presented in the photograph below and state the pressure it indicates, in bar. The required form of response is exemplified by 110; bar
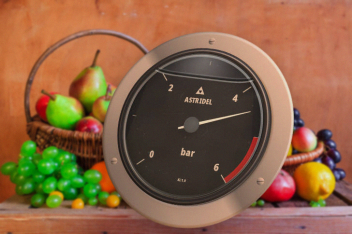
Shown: 4.5; bar
